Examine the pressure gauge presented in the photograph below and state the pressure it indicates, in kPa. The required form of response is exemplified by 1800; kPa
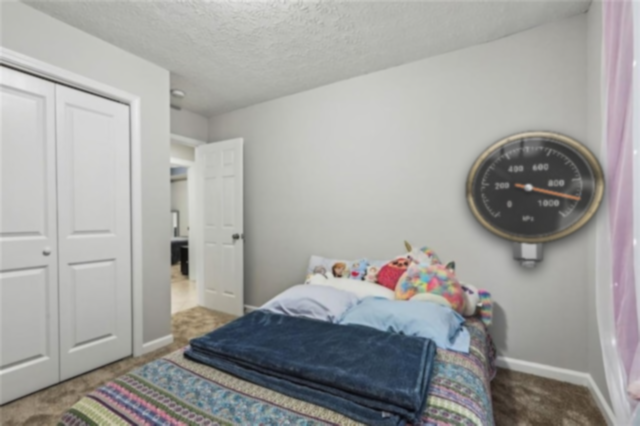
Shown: 900; kPa
